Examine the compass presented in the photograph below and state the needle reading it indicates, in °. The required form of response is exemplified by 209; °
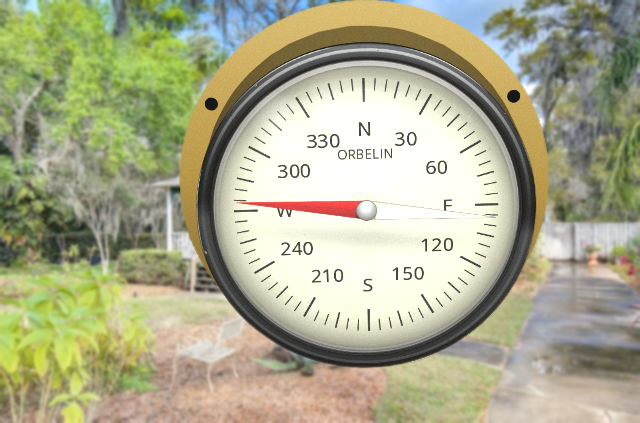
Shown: 275; °
